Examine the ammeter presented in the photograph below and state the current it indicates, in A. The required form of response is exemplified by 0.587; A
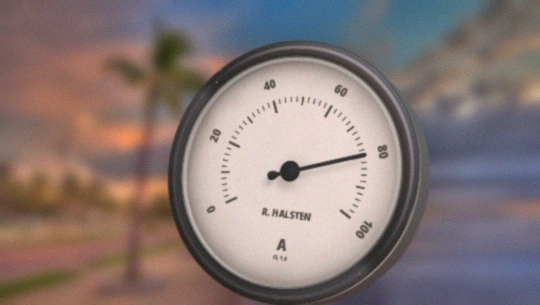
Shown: 80; A
